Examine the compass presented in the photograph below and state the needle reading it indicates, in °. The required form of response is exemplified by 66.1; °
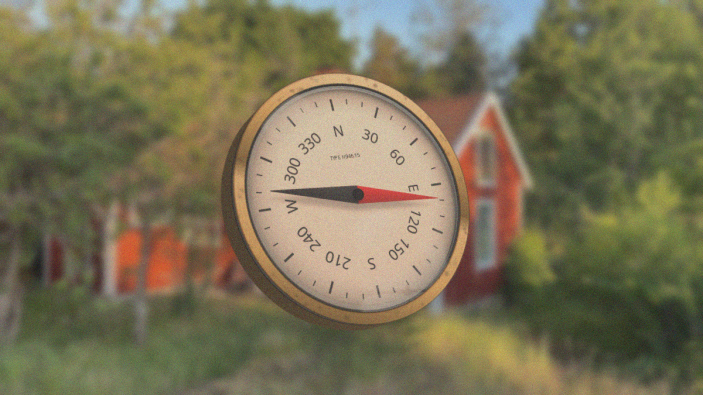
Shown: 100; °
